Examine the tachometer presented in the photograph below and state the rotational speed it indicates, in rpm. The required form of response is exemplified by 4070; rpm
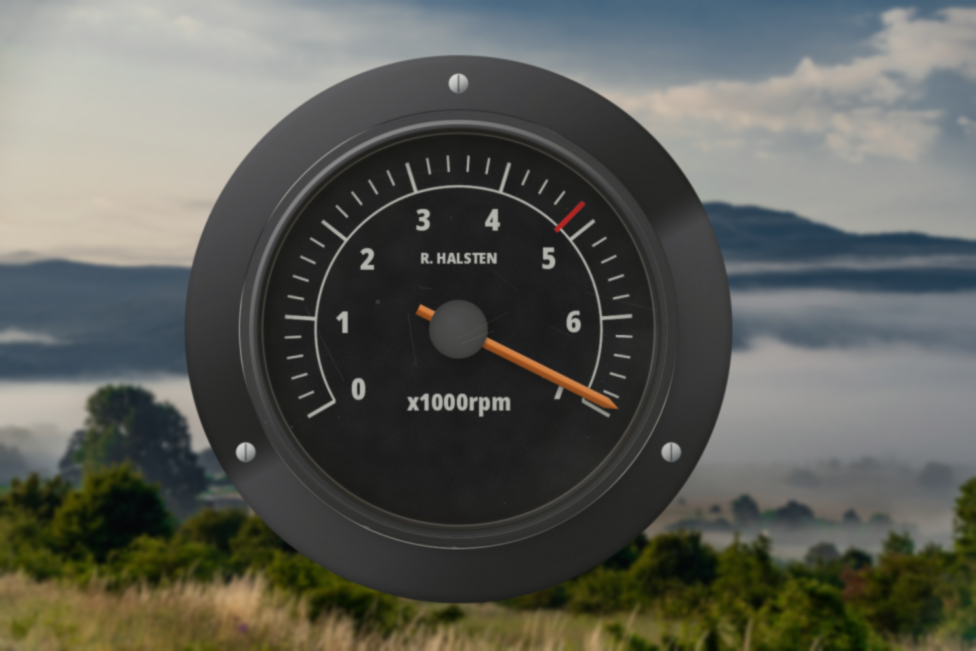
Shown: 6900; rpm
